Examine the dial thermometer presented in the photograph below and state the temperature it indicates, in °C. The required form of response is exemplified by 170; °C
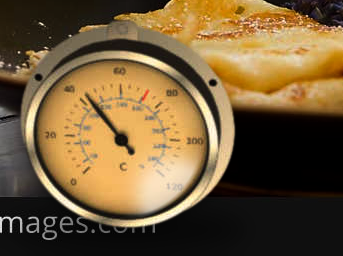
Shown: 44; °C
